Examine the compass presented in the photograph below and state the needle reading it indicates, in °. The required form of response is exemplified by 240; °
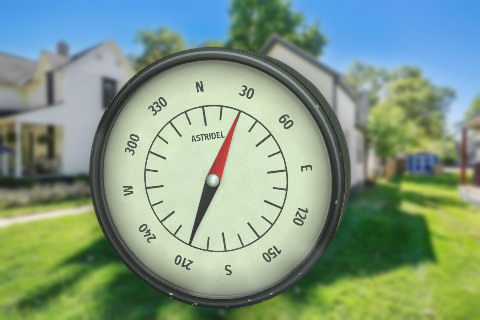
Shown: 30; °
